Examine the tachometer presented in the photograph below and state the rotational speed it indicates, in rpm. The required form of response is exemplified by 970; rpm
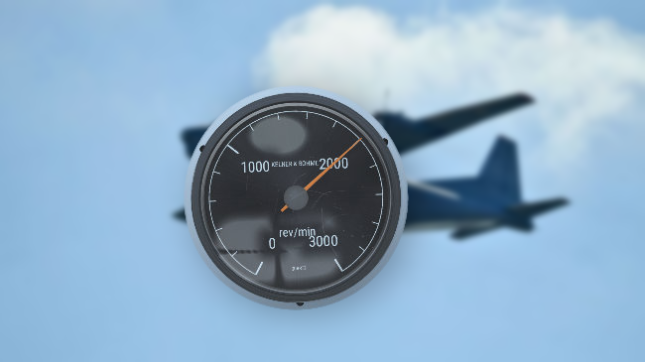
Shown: 2000; rpm
